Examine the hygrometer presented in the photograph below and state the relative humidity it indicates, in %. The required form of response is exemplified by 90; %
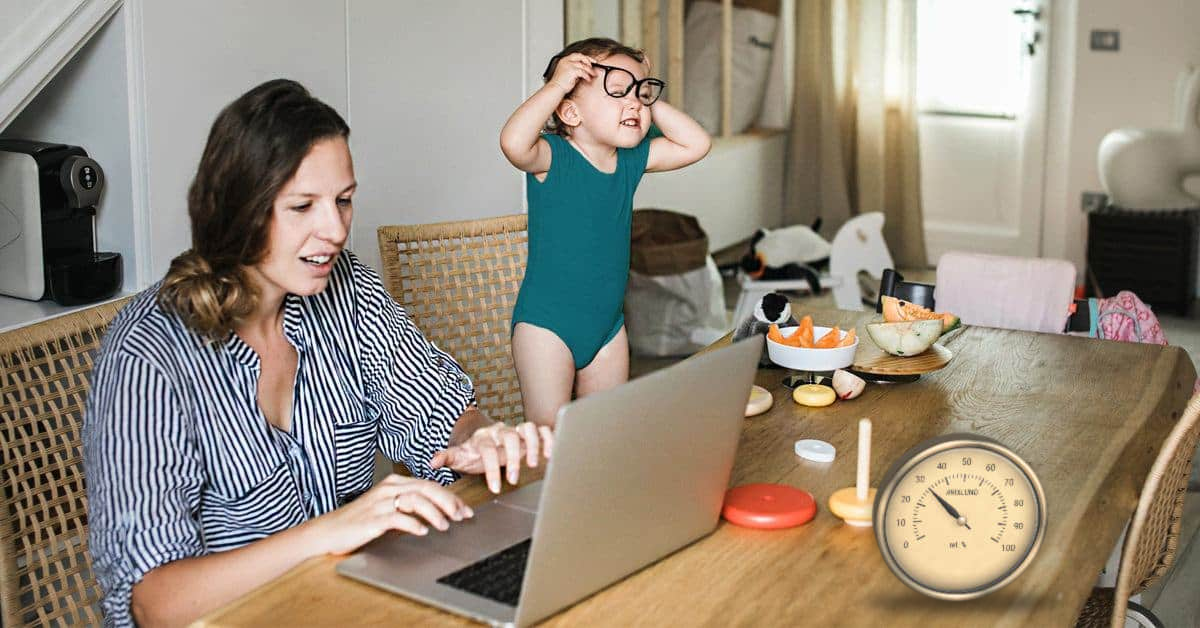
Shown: 30; %
